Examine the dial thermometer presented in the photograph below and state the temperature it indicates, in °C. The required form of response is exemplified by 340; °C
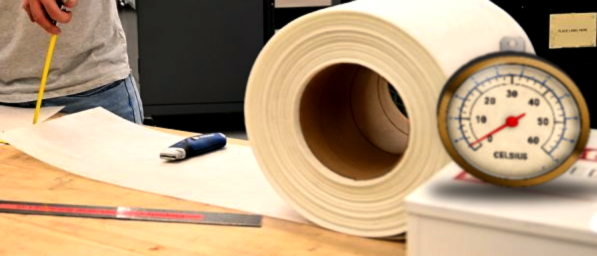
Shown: 2; °C
